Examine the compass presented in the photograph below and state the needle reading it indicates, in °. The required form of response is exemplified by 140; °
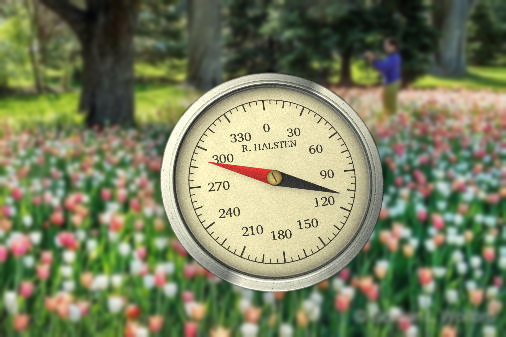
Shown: 290; °
